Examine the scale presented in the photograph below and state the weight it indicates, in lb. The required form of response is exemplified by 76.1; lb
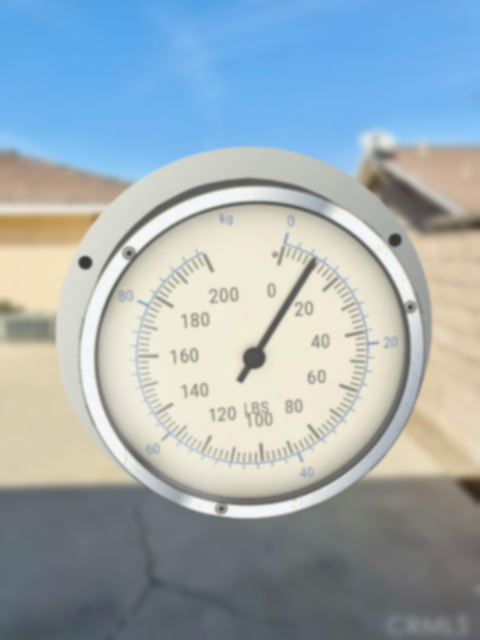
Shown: 10; lb
